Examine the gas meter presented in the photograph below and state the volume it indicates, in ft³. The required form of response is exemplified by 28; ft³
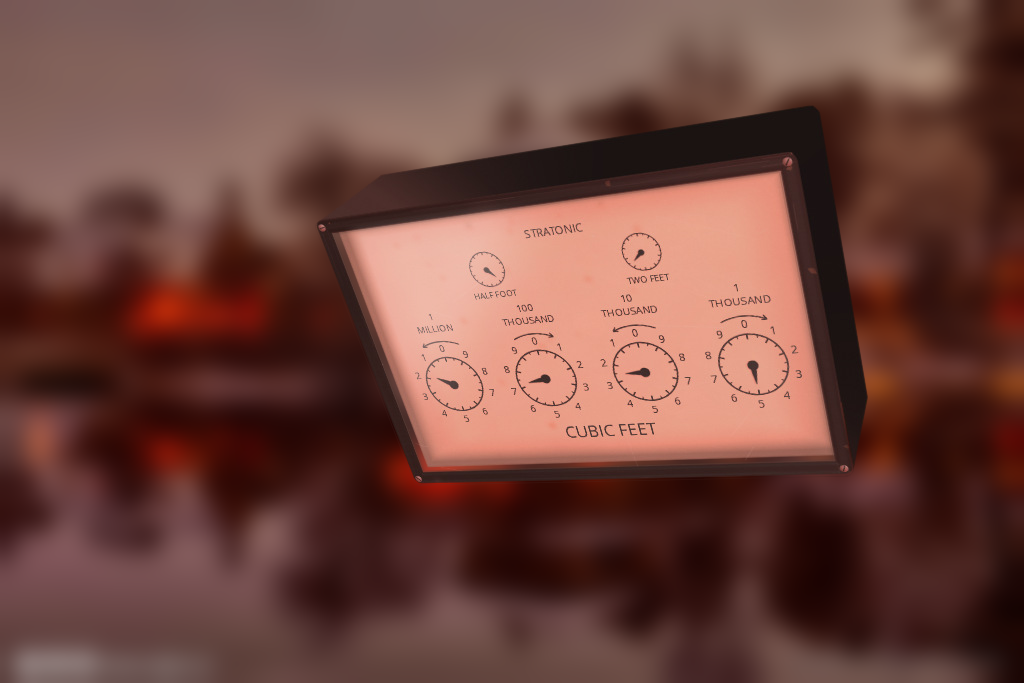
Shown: 172500; ft³
